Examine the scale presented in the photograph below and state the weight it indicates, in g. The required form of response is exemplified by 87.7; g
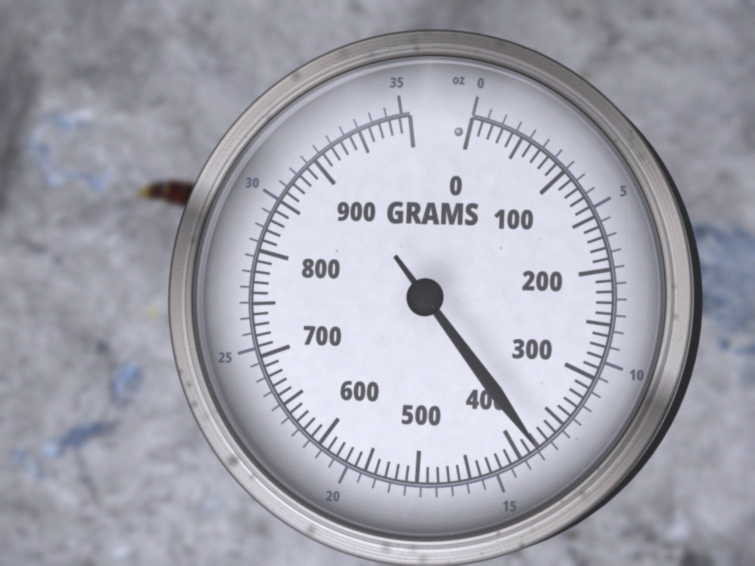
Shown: 380; g
